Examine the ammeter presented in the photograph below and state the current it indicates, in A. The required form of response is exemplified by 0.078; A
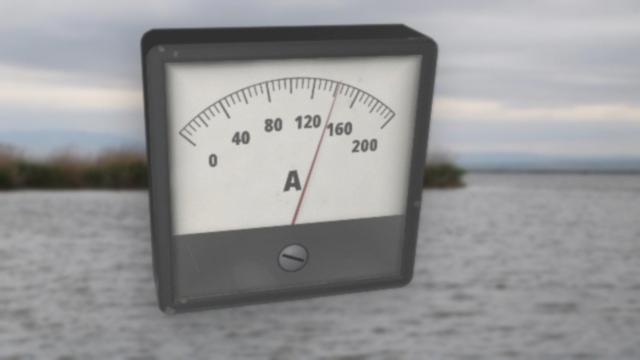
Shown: 140; A
